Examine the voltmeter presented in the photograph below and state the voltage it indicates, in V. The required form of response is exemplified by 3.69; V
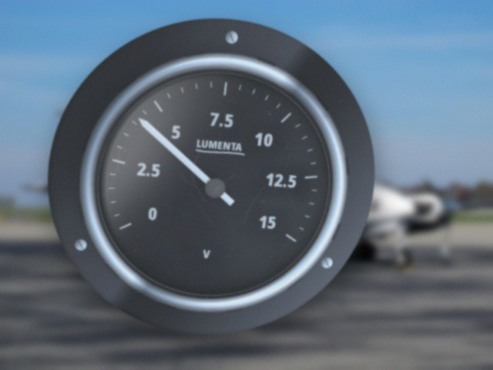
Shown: 4.25; V
